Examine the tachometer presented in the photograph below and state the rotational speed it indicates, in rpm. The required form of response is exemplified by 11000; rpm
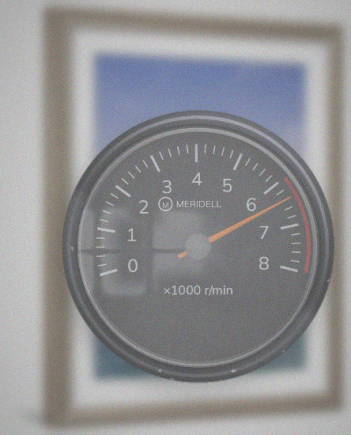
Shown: 6400; rpm
